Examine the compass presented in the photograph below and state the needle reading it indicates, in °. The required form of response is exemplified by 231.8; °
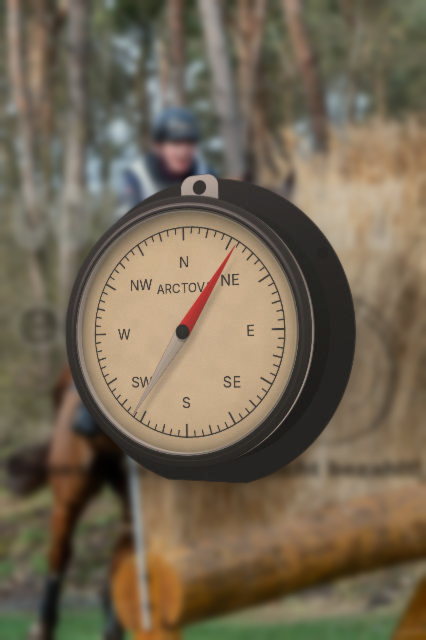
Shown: 35; °
